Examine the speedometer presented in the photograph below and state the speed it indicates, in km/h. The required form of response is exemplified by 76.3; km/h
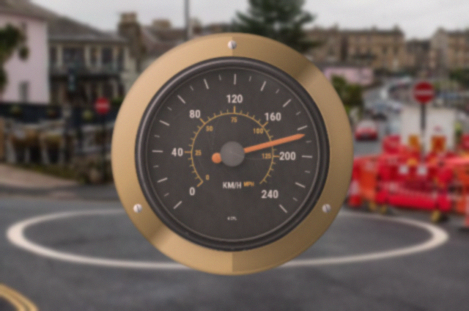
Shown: 185; km/h
